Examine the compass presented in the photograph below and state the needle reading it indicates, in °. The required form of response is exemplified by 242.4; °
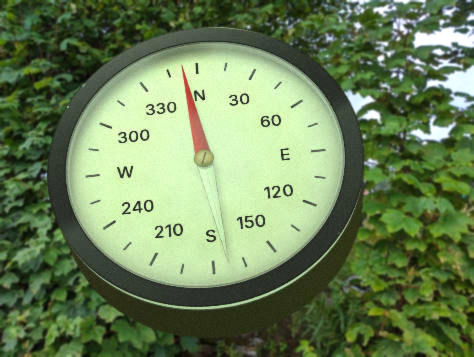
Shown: 352.5; °
